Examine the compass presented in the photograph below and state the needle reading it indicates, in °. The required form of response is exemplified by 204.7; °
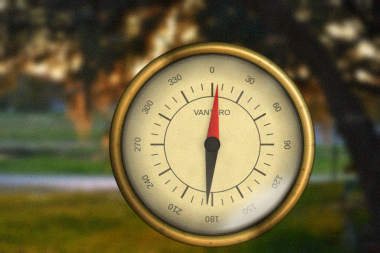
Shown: 5; °
